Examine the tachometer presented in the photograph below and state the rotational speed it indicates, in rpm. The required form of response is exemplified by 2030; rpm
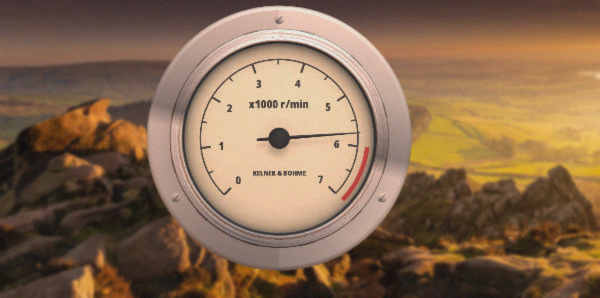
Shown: 5750; rpm
